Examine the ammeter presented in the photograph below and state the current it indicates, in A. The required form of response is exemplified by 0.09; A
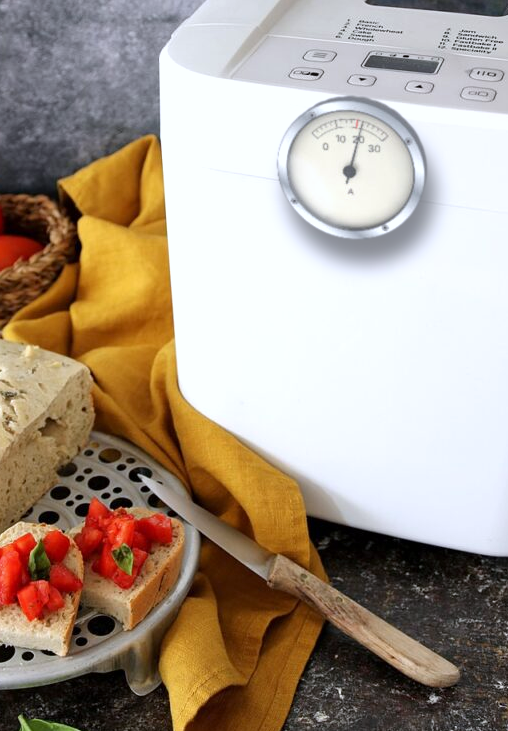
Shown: 20; A
